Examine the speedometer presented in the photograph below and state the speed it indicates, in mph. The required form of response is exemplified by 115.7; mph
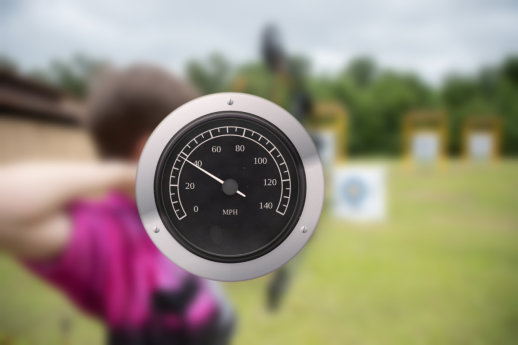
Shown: 37.5; mph
